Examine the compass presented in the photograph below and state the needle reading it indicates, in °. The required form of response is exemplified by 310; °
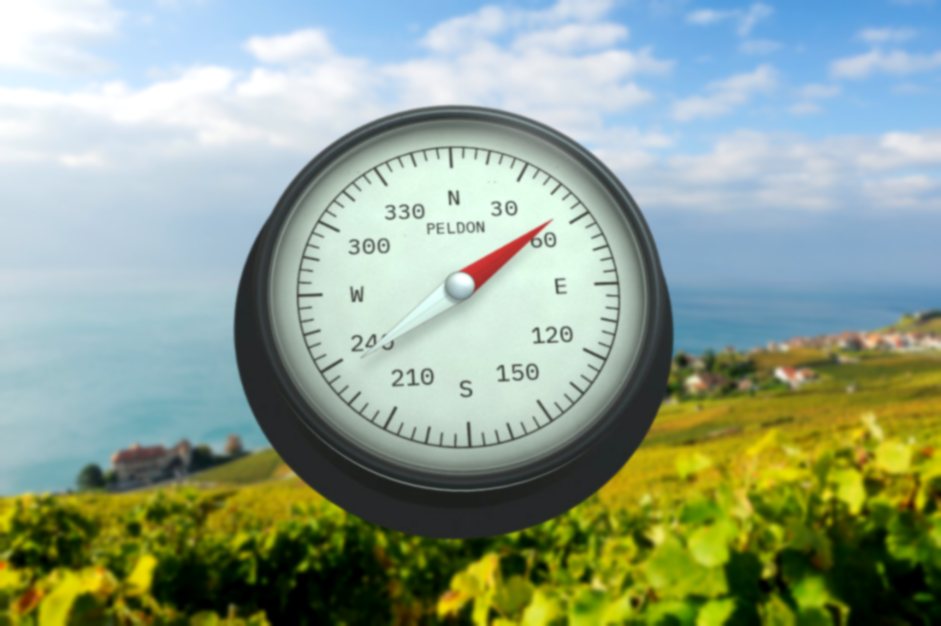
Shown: 55; °
